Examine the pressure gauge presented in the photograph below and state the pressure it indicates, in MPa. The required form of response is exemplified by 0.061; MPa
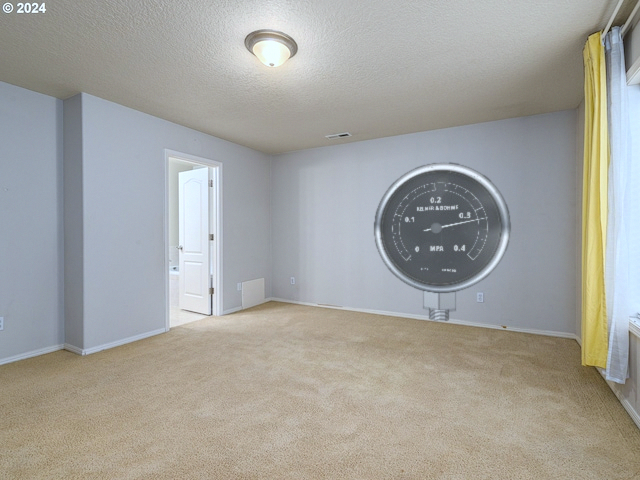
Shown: 0.32; MPa
